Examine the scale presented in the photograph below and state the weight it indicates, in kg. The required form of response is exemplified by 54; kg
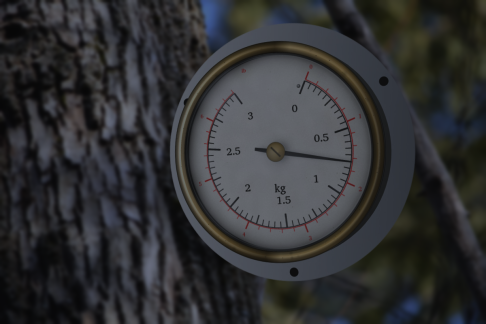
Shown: 0.75; kg
